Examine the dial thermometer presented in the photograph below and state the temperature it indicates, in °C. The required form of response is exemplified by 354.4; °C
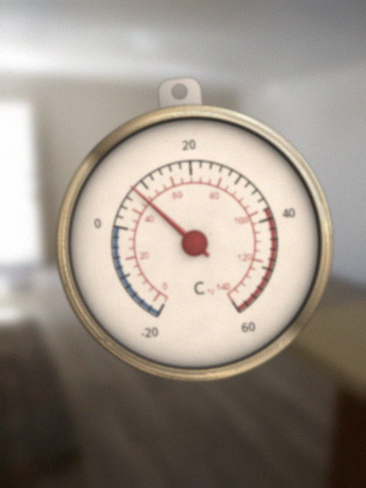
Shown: 8; °C
